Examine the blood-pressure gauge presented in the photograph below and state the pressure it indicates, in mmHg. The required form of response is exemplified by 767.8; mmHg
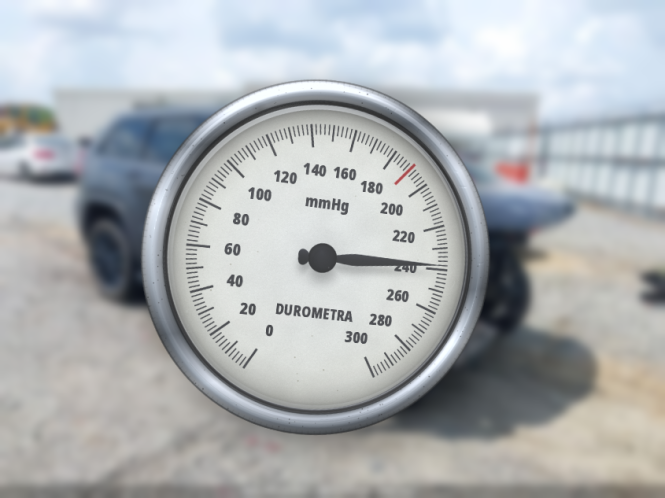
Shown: 238; mmHg
